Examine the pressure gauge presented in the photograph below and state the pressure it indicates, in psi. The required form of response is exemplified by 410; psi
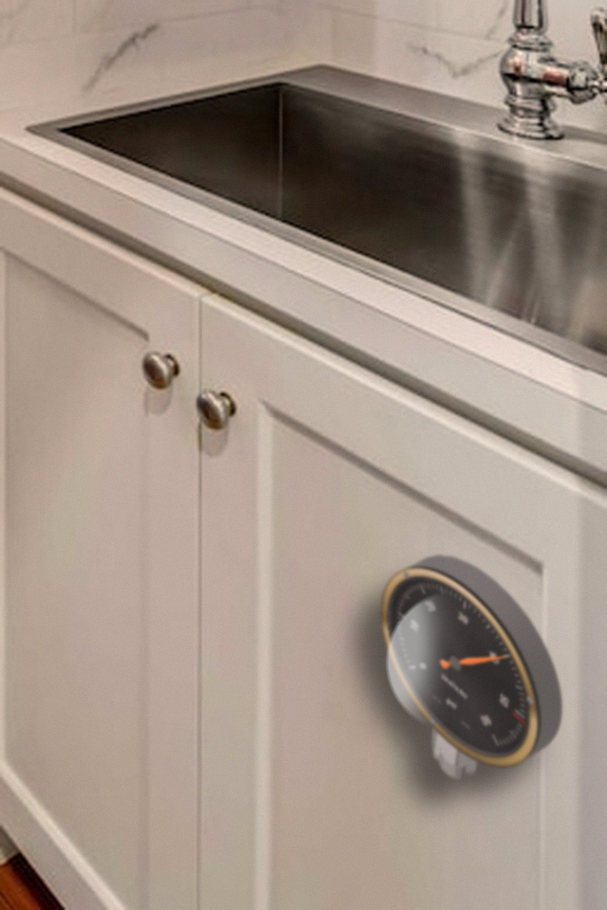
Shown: 40; psi
